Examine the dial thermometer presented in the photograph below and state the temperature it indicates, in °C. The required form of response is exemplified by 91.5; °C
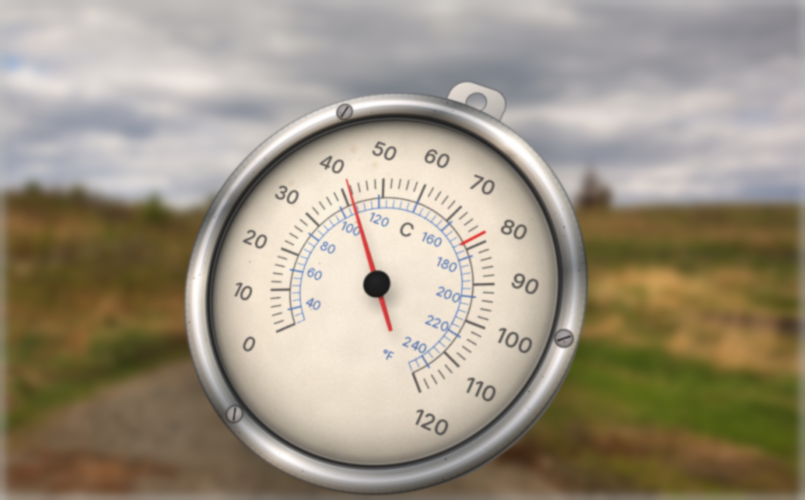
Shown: 42; °C
